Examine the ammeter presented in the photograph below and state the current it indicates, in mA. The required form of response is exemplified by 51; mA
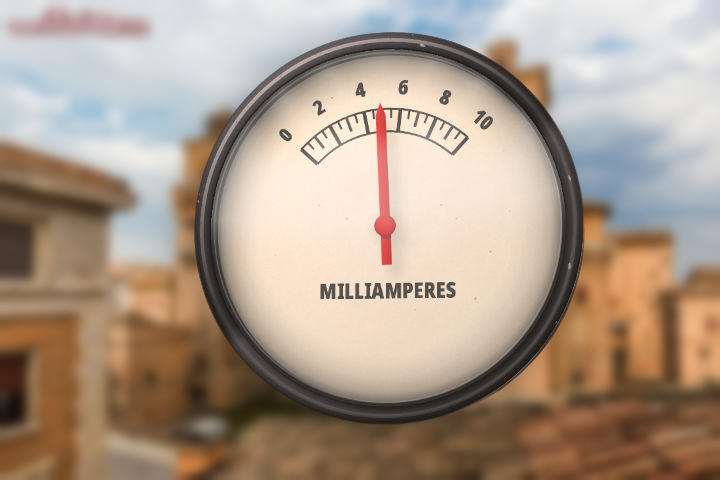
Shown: 5; mA
